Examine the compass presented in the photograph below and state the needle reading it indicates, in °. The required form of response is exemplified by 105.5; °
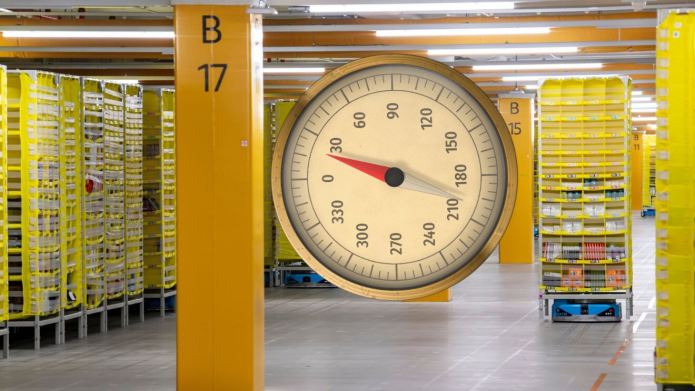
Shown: 20; °
